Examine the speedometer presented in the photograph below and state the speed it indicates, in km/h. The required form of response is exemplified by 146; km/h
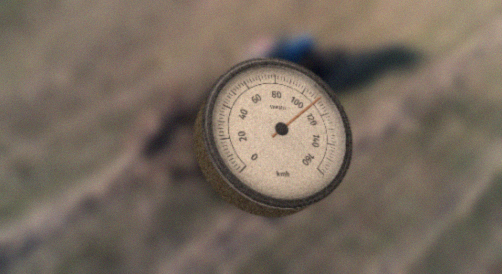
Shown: 110; km/h
